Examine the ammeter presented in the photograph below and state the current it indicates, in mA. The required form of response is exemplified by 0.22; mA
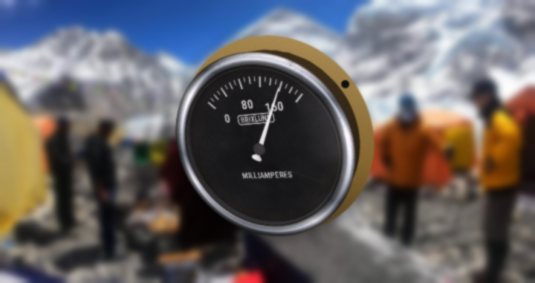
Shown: 160; mA
